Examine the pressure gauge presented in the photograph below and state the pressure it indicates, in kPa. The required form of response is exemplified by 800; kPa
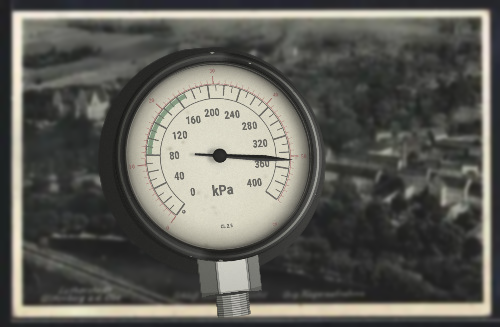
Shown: 350; kPa
